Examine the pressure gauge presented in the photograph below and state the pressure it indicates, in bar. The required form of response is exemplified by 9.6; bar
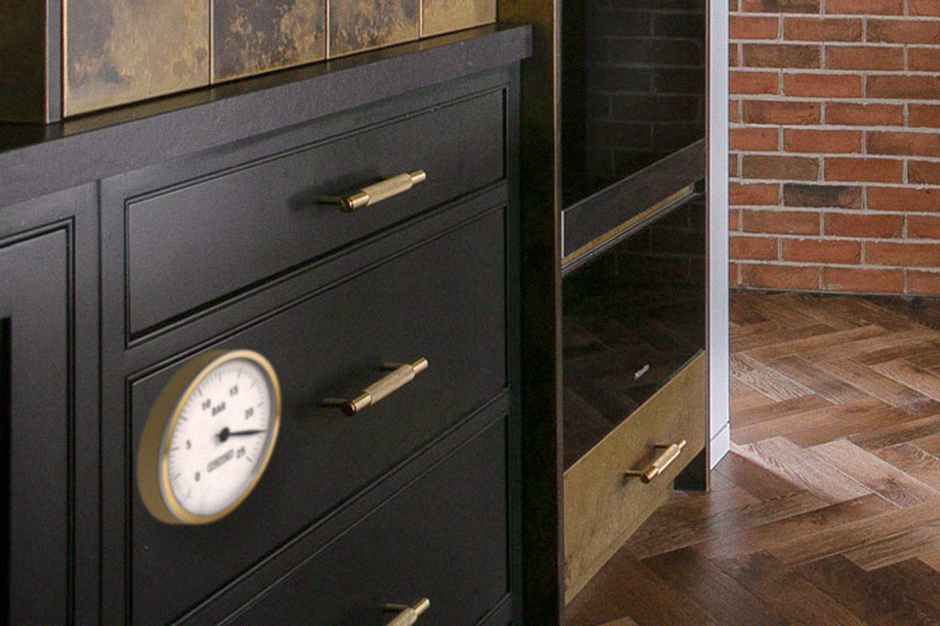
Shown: 22.5; bar
